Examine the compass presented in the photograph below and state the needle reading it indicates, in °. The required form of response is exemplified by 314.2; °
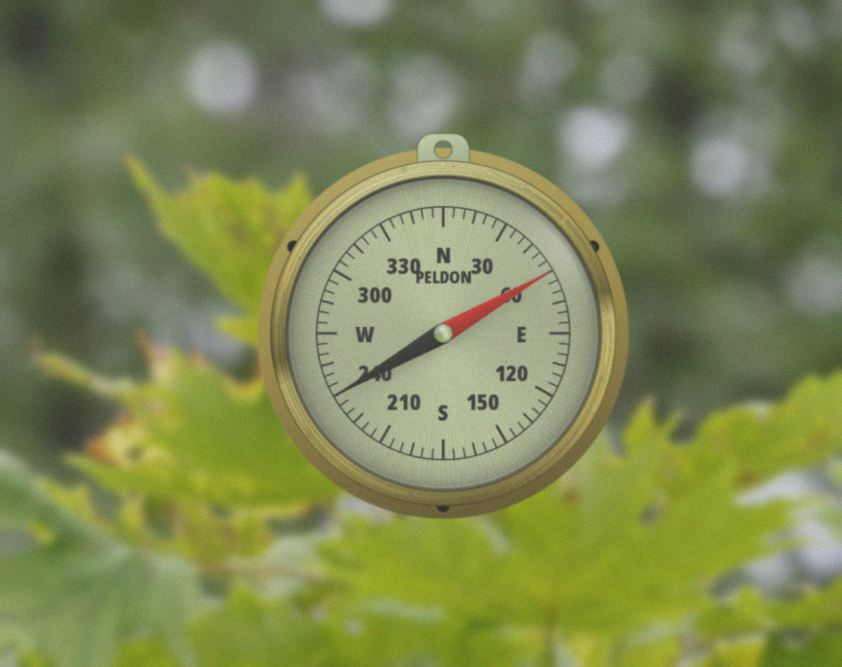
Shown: 60; °
